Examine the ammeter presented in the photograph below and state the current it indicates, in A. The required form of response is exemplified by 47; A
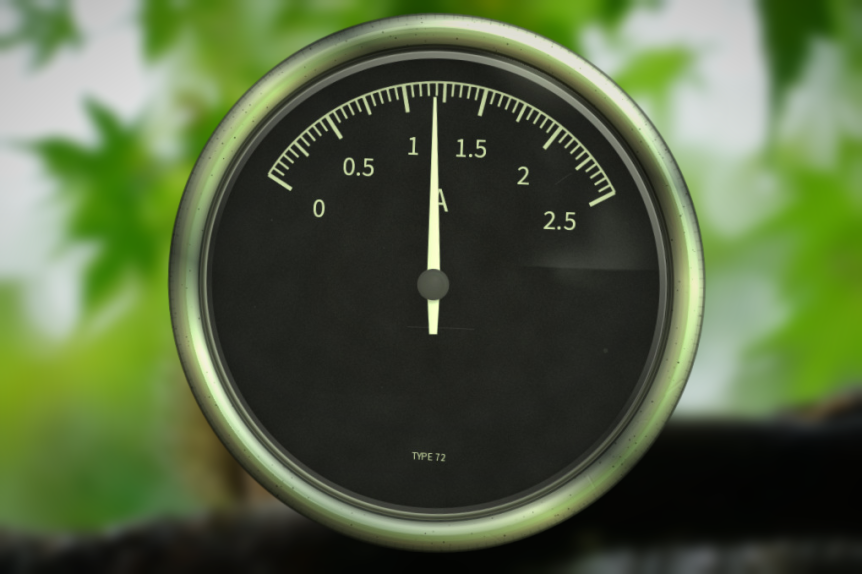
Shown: 1.2; A
